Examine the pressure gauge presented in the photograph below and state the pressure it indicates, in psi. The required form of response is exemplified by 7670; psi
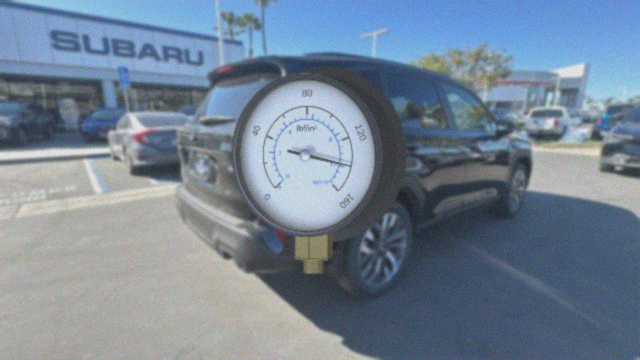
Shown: 140; psi
